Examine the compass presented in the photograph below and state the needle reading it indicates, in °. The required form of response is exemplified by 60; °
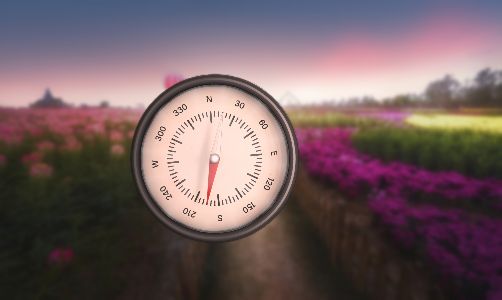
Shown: 195; °
